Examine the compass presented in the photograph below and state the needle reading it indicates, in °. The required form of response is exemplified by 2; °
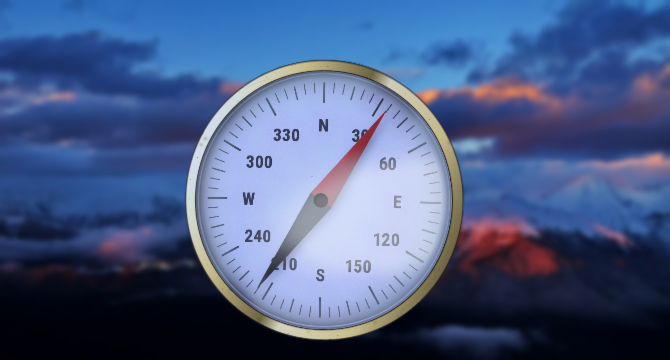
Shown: 35; °
